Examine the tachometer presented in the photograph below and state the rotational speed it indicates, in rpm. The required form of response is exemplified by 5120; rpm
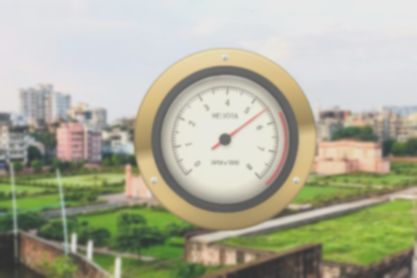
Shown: 5500; rpm
